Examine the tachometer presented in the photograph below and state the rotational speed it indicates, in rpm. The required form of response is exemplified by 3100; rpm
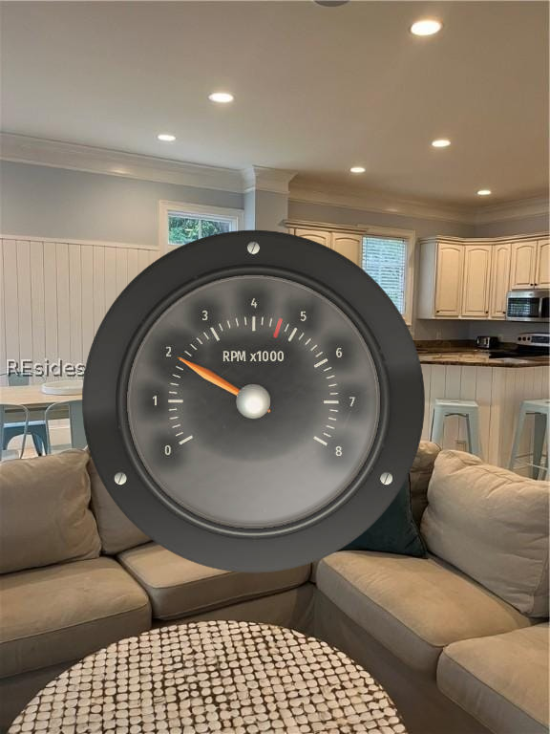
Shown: 2000; rpm
